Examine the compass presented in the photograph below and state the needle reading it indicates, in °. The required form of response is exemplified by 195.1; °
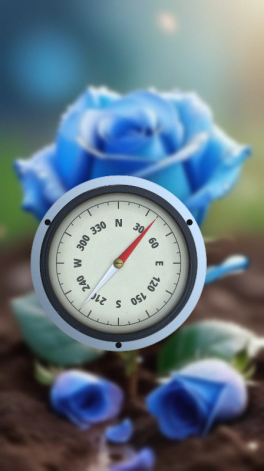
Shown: 40; °
